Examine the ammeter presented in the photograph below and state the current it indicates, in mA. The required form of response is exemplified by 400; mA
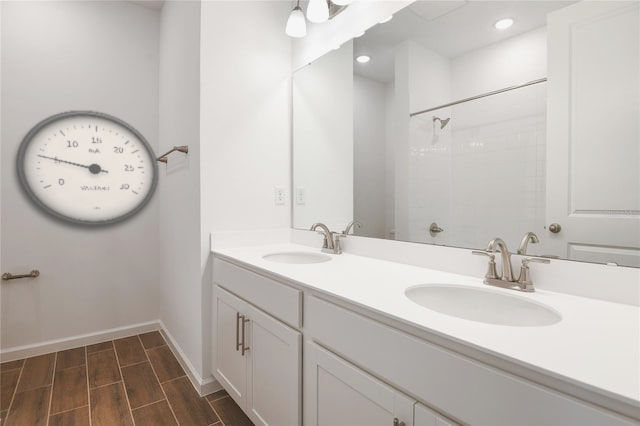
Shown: 5; mA
